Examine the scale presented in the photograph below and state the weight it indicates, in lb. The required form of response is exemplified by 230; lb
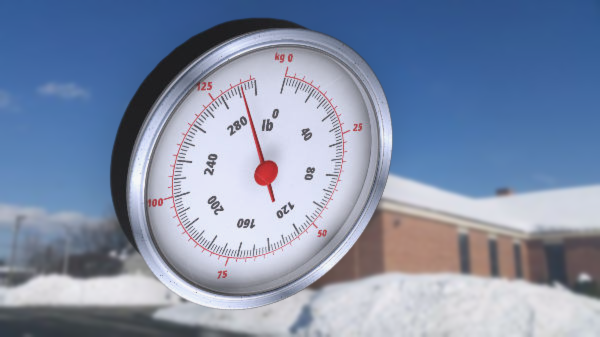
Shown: 290; lb
